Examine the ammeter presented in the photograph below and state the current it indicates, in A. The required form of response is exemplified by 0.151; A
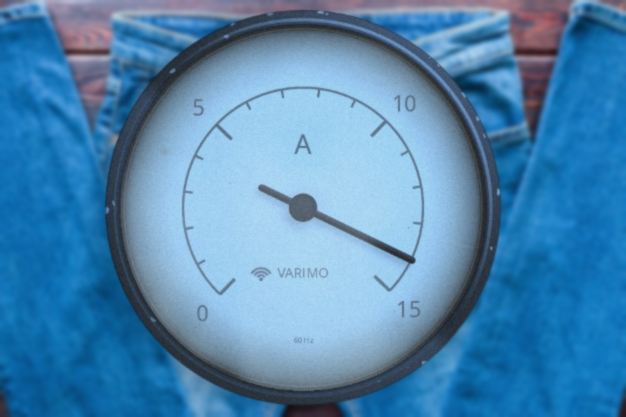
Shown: 14; A
